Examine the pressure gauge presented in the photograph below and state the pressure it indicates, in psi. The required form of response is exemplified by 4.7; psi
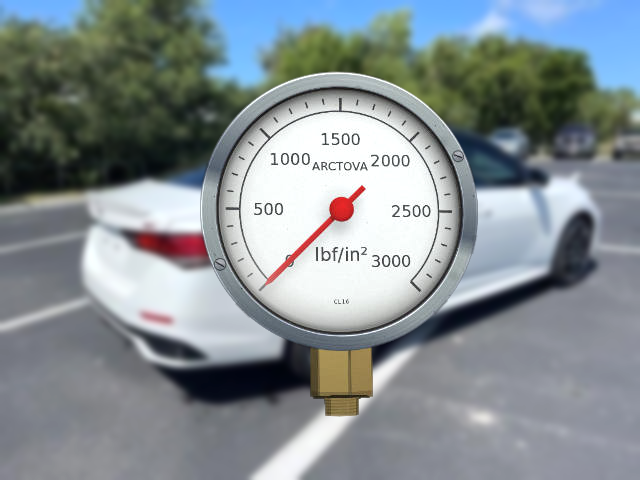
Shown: 0; psi
